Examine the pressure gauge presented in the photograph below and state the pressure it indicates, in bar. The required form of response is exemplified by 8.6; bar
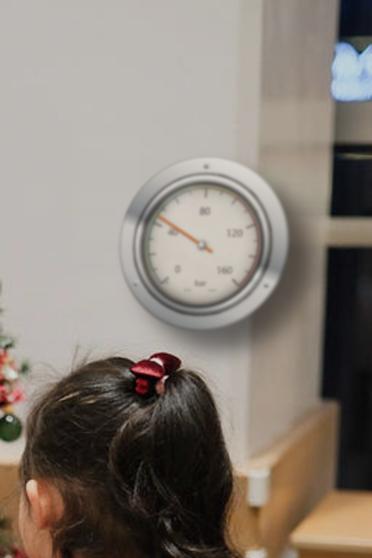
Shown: 45; bar
